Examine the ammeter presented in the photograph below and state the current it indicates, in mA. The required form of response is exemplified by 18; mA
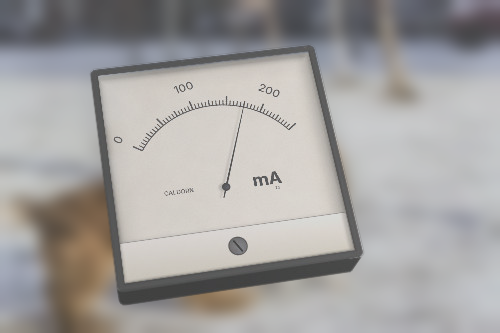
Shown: 175; mA
